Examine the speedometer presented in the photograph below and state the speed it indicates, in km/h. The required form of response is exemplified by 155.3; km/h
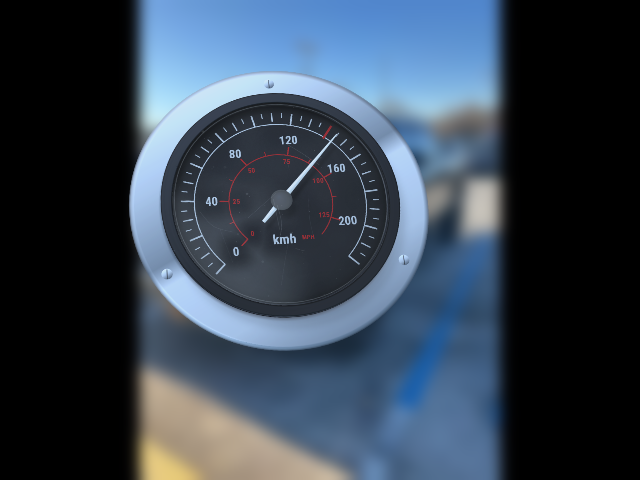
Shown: 145; km/h
